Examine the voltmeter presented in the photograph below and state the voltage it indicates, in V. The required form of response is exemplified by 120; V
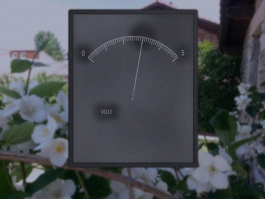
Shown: 3; V
